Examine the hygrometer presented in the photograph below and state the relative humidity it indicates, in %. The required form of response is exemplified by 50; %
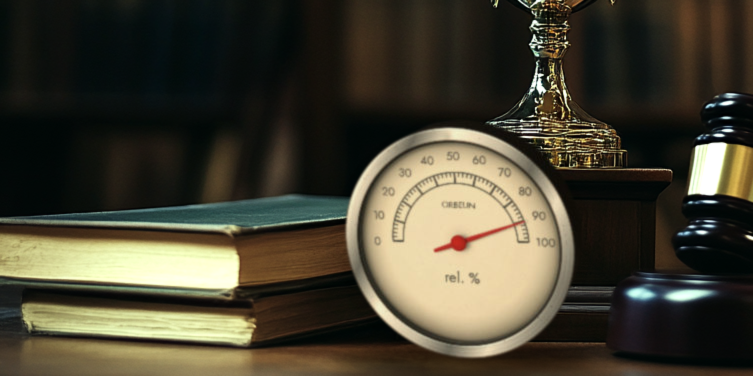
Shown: 90; %
